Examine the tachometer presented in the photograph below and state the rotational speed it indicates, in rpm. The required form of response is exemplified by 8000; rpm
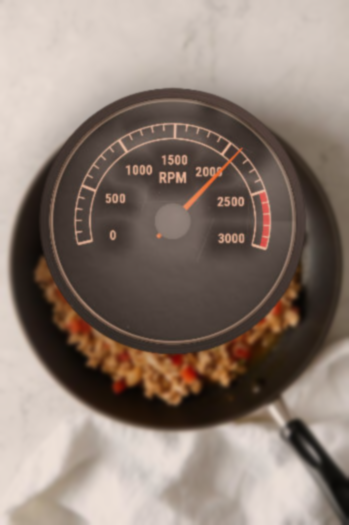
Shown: 2100; rpm
